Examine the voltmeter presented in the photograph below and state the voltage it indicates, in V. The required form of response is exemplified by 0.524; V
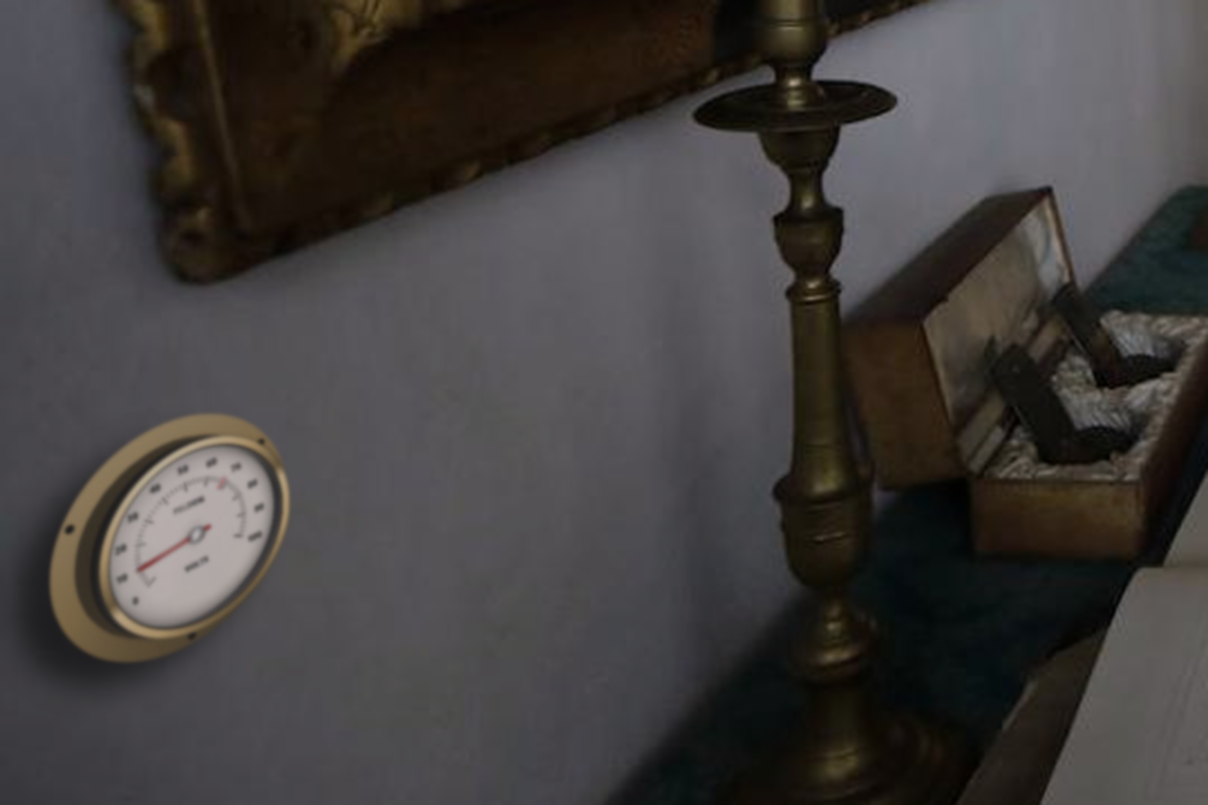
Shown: 10; V
